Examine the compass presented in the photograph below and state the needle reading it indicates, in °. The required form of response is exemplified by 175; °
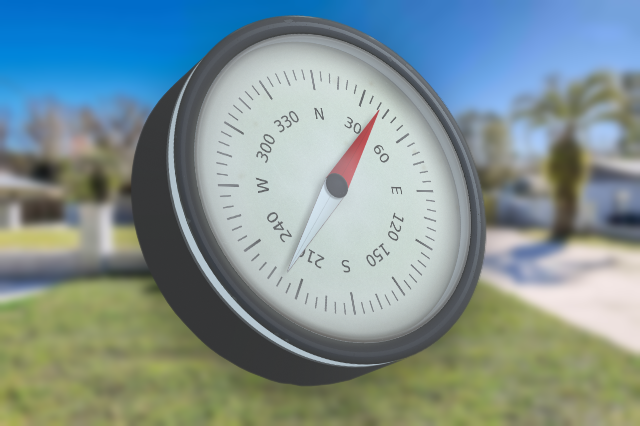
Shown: 40; °
